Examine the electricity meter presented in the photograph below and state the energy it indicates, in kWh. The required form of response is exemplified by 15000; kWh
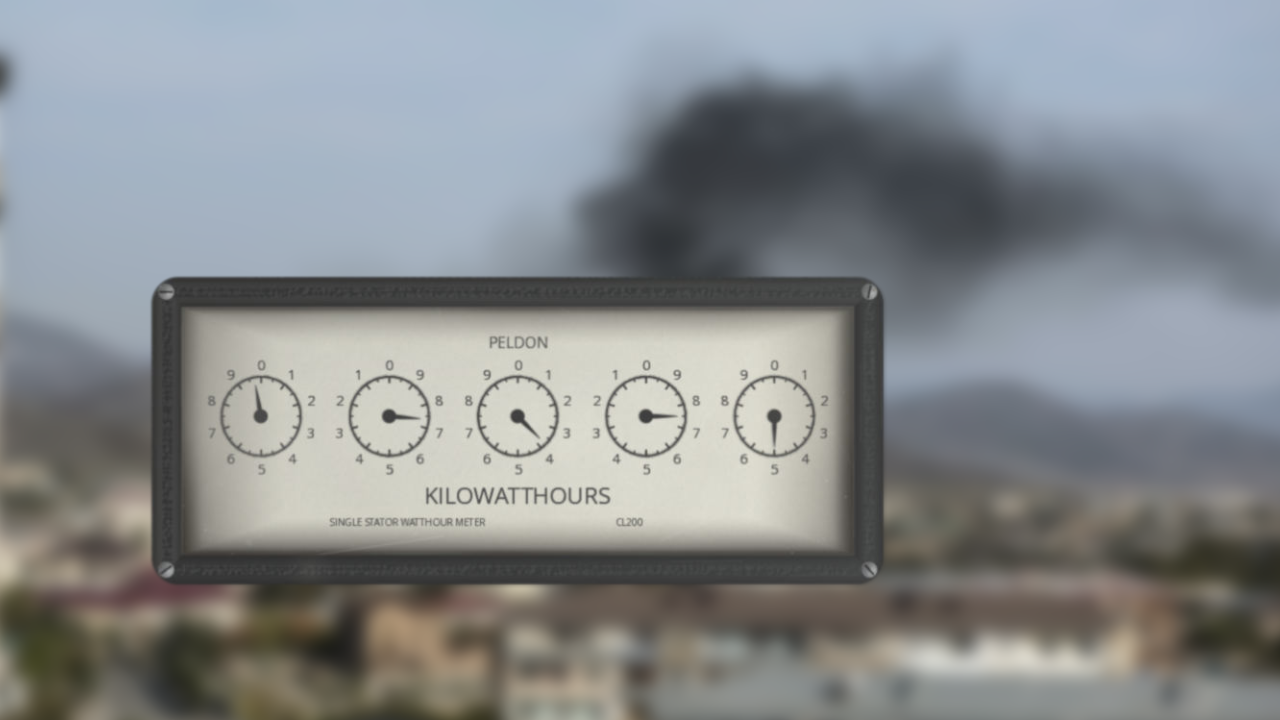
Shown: 97375; kWh
